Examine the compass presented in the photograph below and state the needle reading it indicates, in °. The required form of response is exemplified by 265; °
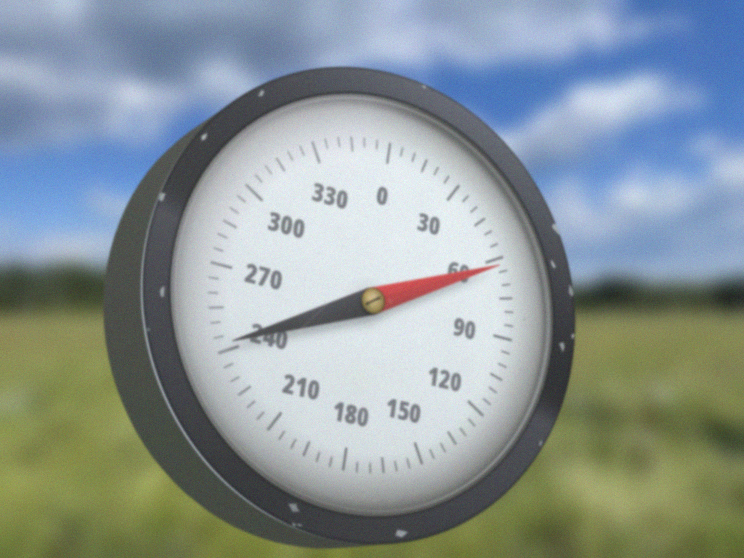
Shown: 62.5; °
